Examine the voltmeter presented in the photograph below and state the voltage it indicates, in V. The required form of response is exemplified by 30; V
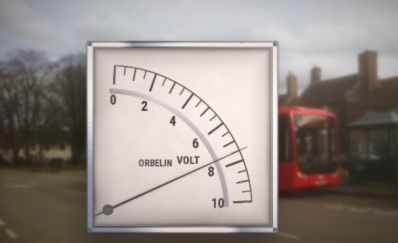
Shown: 7.5; V
